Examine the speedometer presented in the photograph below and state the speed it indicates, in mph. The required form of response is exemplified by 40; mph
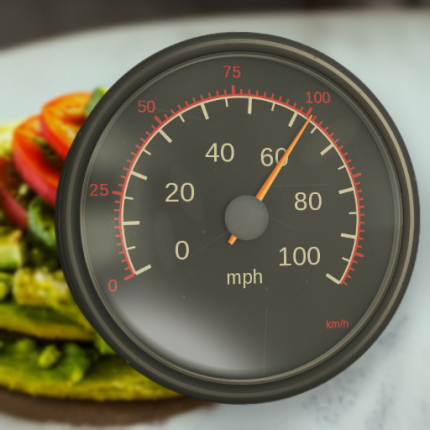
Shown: 62.5; mph
